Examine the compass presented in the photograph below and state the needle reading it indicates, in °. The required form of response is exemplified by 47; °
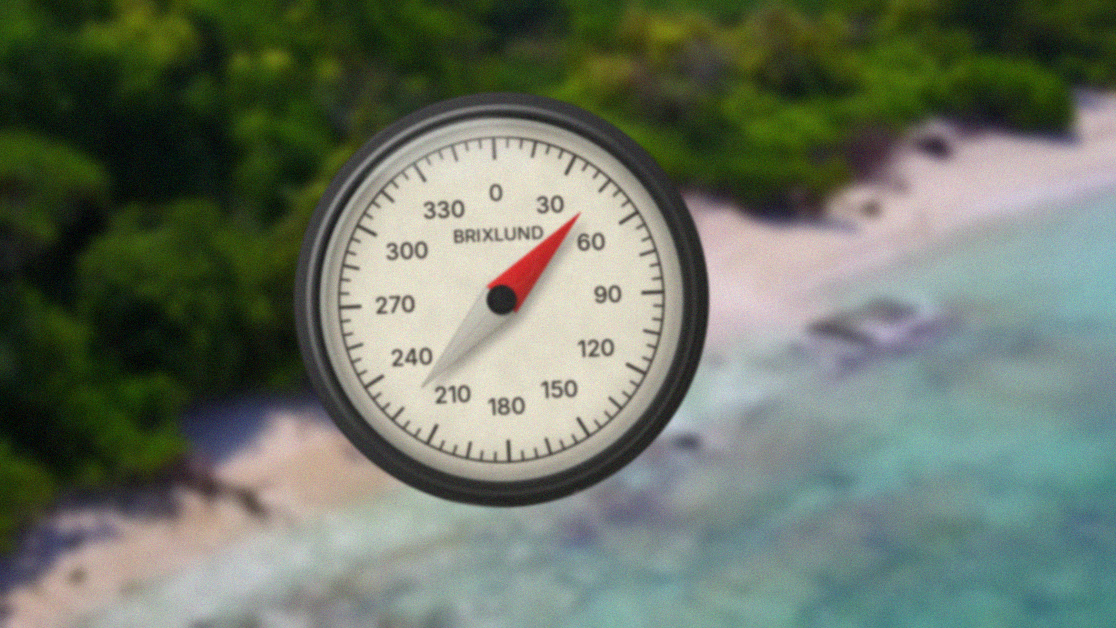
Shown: 45; °
